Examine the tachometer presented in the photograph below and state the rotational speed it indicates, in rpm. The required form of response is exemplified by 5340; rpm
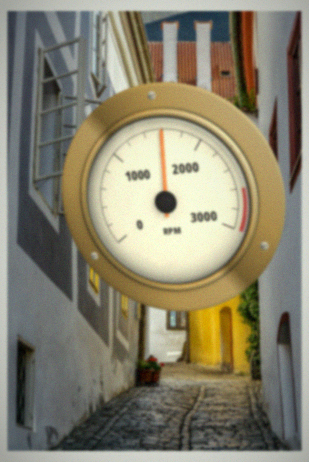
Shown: 1600; rpm
